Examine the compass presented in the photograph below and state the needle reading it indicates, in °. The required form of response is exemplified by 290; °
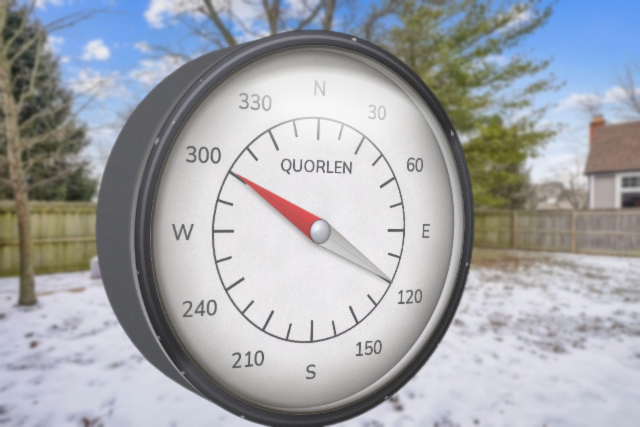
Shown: 300; °
